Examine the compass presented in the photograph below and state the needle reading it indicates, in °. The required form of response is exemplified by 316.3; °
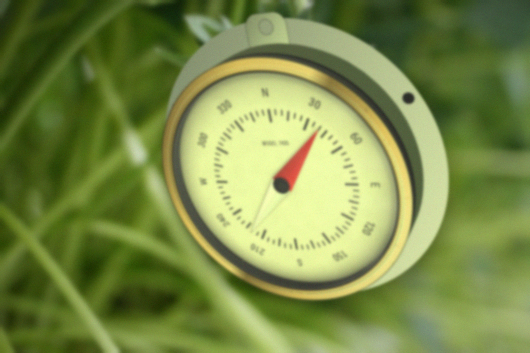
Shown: 40; °
